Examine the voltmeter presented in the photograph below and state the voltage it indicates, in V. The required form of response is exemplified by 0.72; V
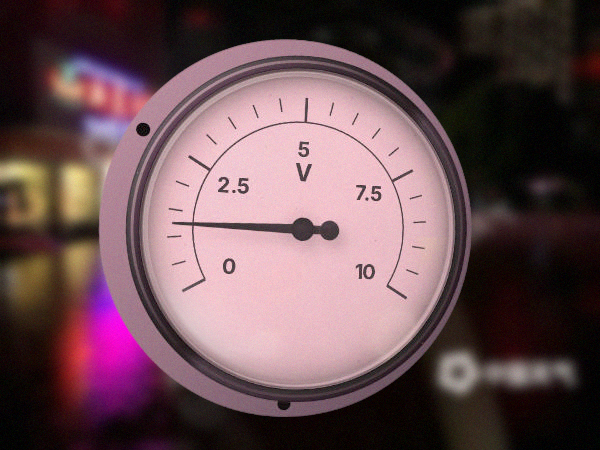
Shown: 1.25; V
